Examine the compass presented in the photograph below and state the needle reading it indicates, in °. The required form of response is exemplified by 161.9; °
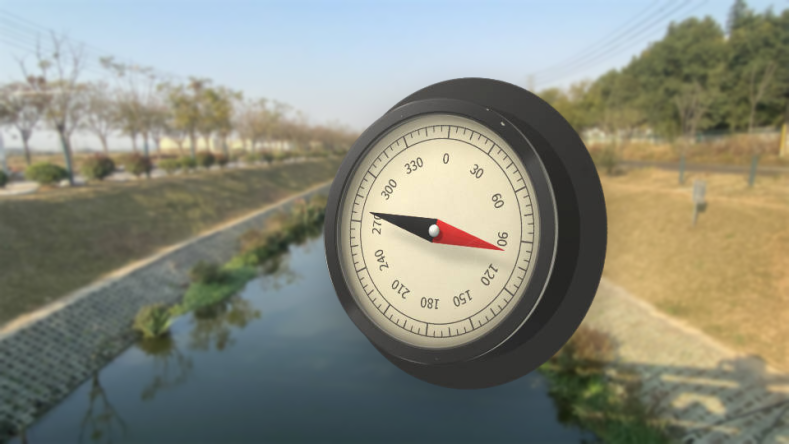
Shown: 97.5; °
